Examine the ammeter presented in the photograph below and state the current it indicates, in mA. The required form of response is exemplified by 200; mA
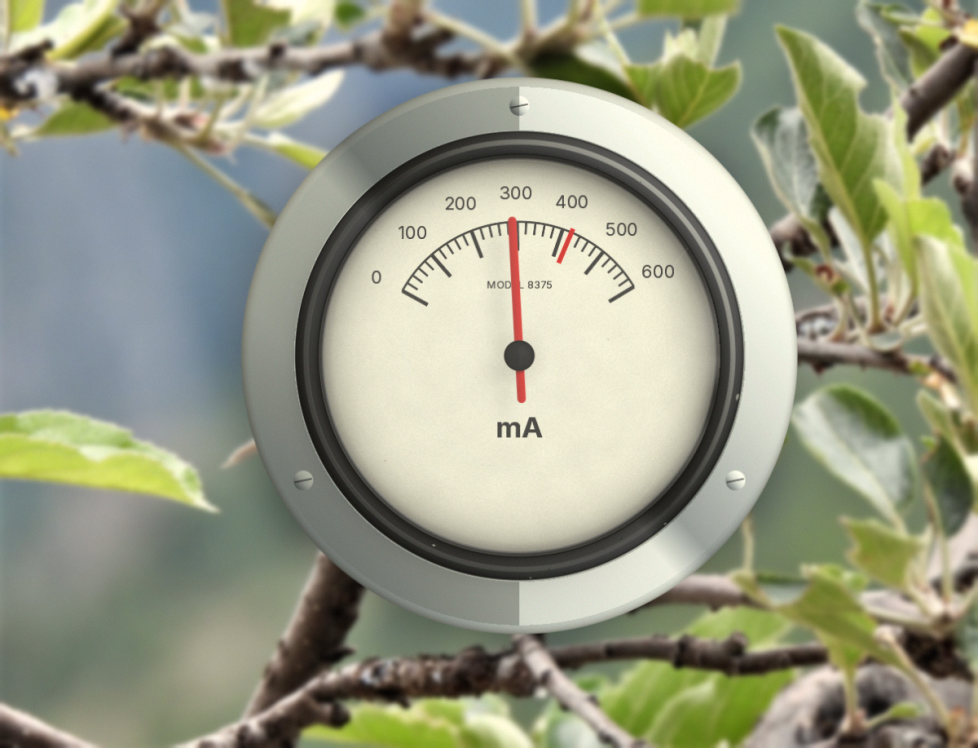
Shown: 290; mA
